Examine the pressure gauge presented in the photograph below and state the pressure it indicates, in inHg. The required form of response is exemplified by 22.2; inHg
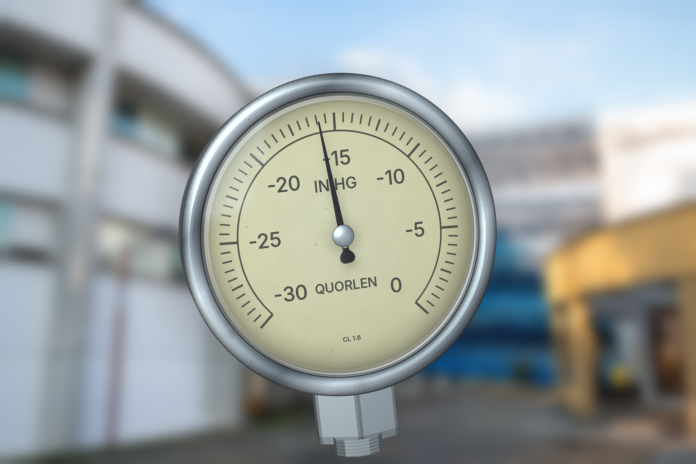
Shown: -16; inHg
